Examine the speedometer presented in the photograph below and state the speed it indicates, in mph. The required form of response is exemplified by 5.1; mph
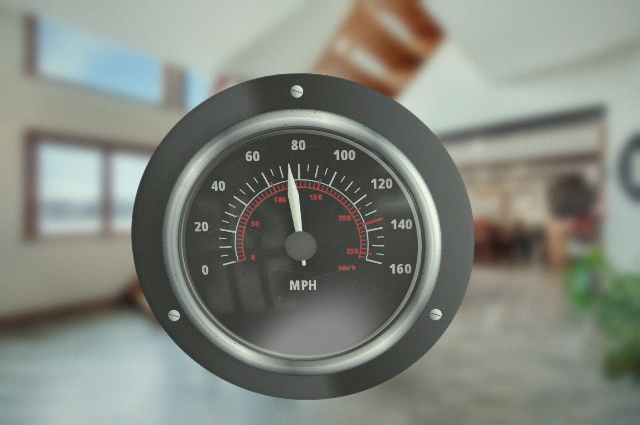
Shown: 75; mph
